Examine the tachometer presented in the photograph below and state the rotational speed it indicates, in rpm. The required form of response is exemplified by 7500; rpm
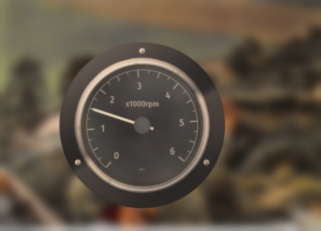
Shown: 1500; rpm
